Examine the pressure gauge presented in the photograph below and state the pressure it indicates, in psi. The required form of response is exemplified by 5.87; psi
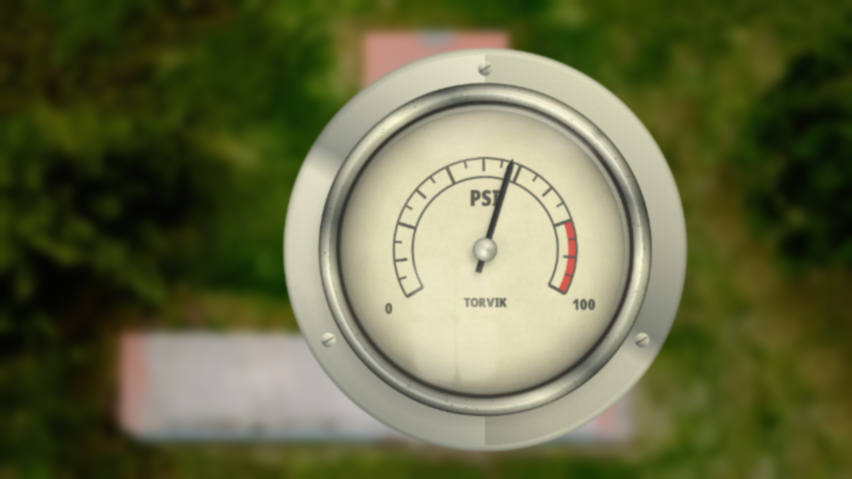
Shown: 57.5; psi
